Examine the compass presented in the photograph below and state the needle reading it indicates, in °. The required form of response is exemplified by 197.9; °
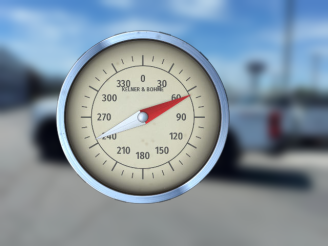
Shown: 65; °
